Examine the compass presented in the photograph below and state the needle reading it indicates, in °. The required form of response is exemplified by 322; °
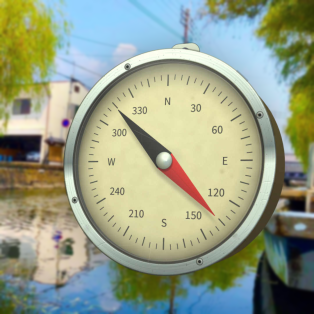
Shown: 135; °
